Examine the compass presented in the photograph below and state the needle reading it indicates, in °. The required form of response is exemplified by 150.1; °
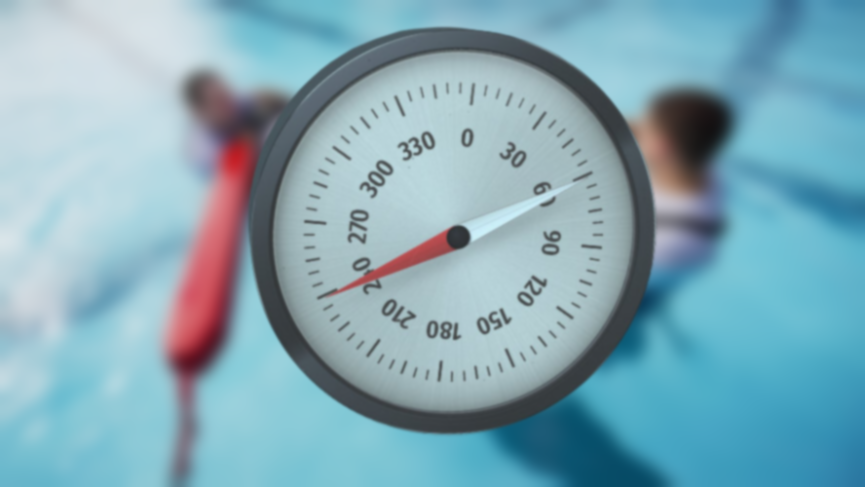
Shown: 240; °
